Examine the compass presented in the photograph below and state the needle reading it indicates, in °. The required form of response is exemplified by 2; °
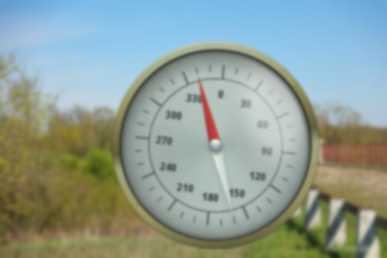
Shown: 340; °
